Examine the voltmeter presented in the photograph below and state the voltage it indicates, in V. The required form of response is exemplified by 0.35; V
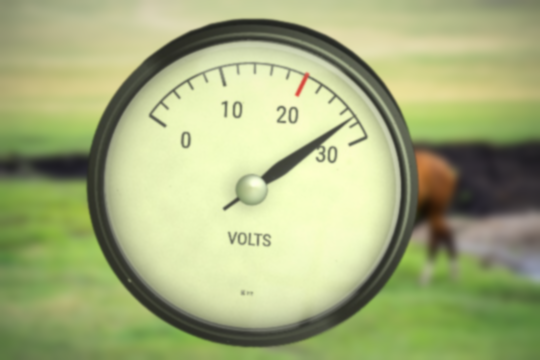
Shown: 27; V
